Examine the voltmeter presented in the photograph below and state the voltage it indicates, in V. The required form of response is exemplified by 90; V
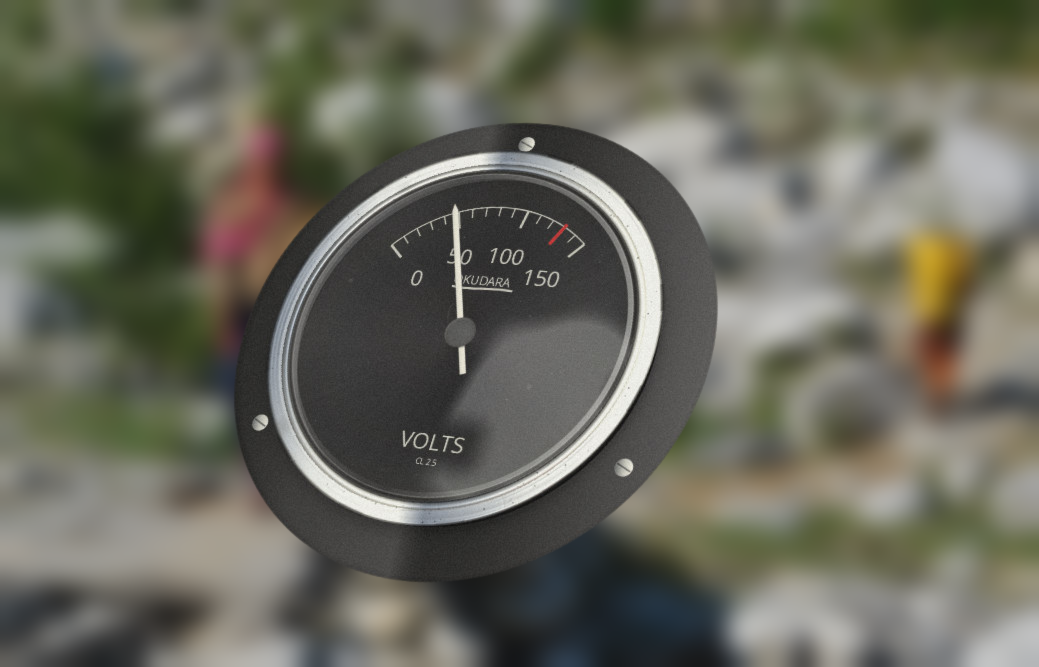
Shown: 50; V
